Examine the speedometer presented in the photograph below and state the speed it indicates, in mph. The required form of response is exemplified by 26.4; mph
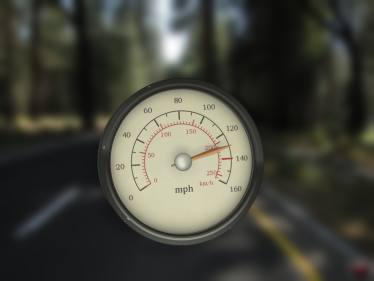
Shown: 130; mph
